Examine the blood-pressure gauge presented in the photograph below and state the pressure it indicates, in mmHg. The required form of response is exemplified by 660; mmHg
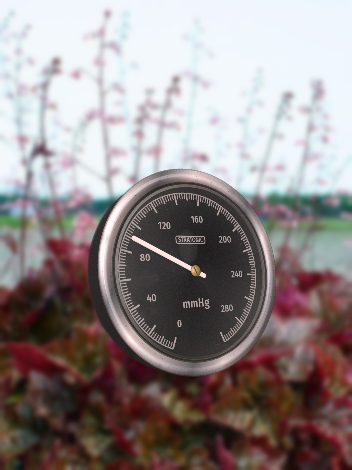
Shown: 90; mmHg
